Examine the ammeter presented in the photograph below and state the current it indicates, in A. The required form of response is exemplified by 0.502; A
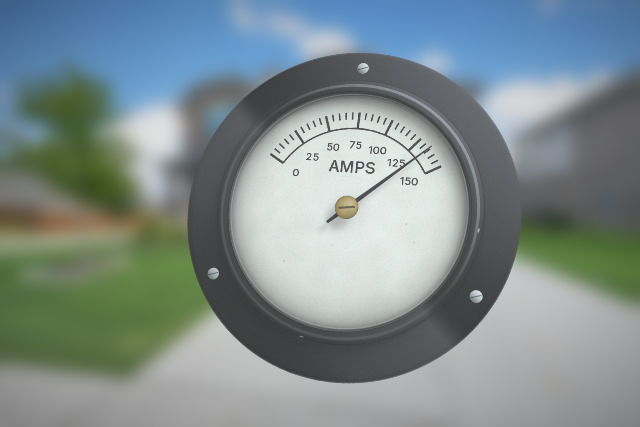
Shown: 135; A
